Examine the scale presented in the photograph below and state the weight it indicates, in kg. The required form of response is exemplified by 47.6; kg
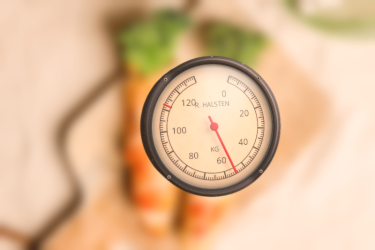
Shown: 55; kg
